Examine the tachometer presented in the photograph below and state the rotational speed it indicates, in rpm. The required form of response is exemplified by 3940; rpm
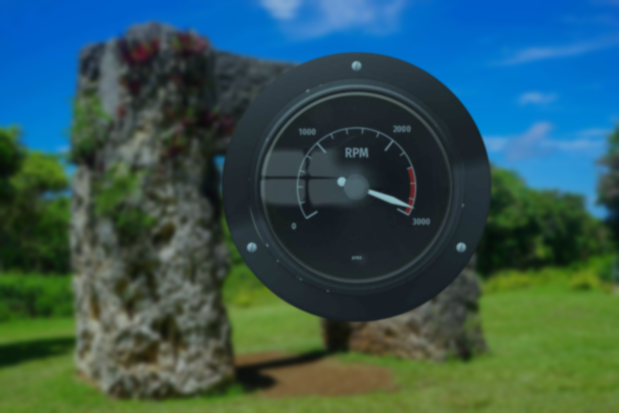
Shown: 2900; rpm
